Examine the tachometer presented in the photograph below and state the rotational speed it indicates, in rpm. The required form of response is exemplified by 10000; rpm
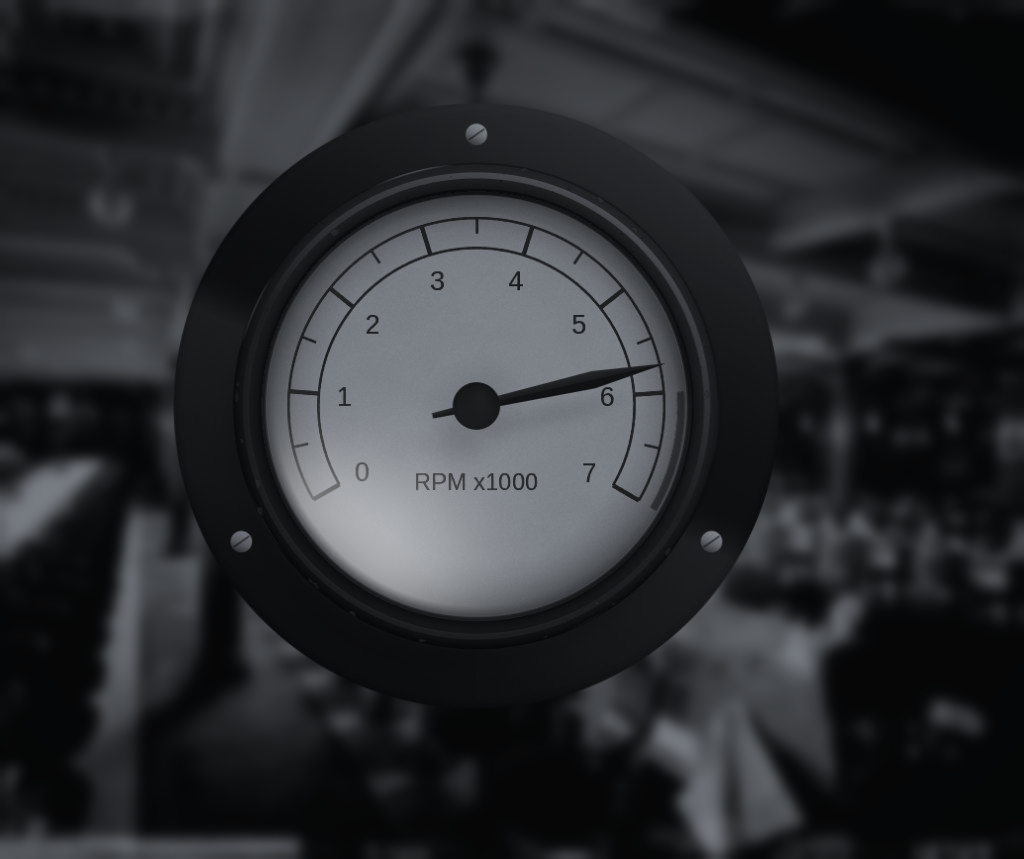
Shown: 5750; rpm
